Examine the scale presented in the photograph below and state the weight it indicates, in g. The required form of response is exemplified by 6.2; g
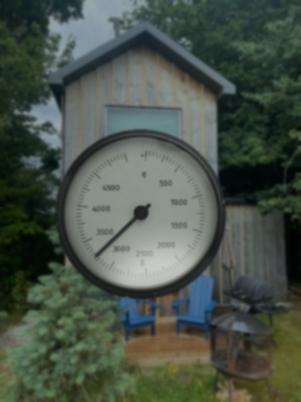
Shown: 3250; g
